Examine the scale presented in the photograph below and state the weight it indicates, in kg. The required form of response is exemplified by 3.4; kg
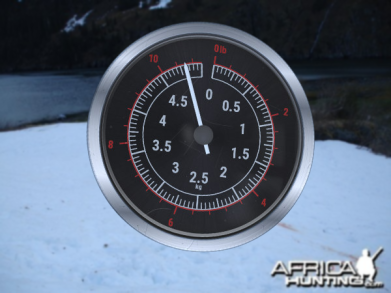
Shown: 4.8; kg
